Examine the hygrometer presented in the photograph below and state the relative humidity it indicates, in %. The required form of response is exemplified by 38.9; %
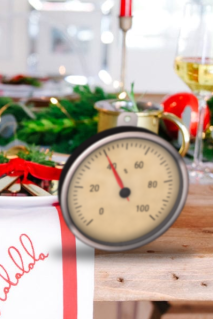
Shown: 40; %
